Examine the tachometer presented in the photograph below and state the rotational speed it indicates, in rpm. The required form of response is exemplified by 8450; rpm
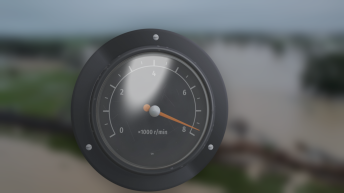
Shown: 7750; rpm
